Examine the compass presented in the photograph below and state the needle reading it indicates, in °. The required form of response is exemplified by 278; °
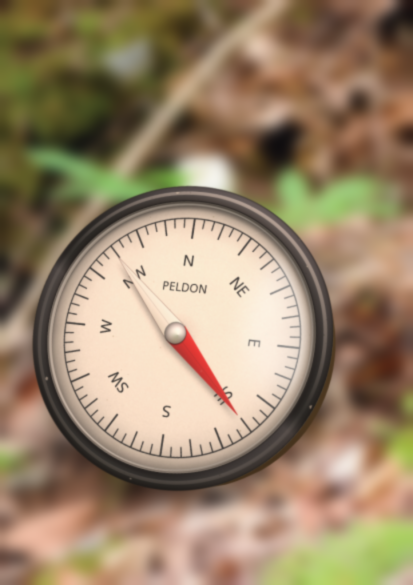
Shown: 135; °
